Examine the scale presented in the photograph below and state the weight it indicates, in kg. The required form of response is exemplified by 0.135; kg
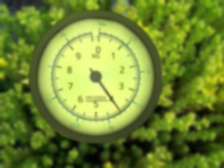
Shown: 4; kg
